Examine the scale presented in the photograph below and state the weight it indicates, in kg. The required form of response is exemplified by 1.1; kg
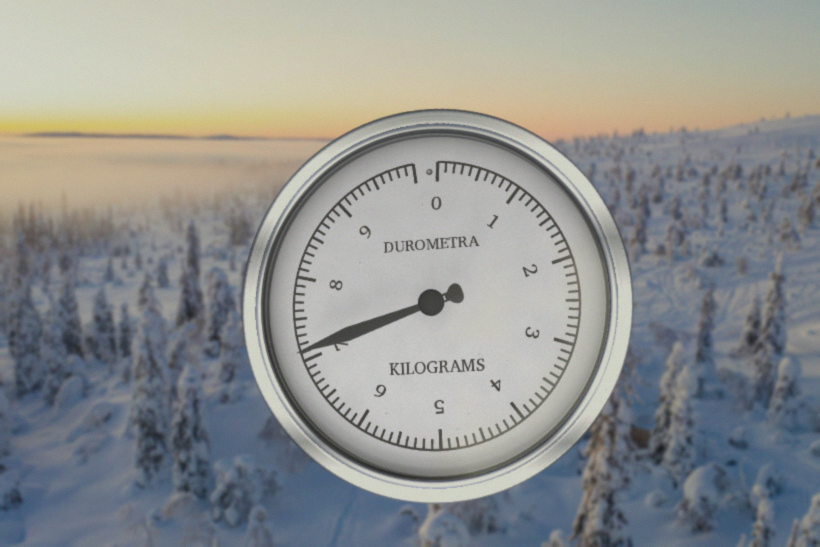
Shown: 7.1; kg
